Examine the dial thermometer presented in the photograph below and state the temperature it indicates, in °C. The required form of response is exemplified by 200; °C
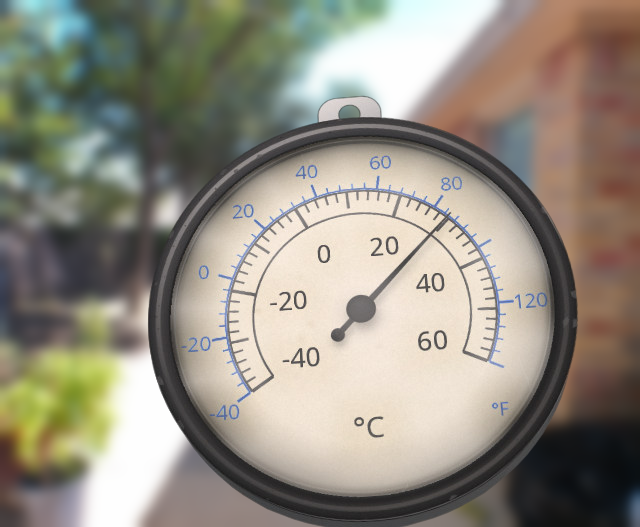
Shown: 30; °C
